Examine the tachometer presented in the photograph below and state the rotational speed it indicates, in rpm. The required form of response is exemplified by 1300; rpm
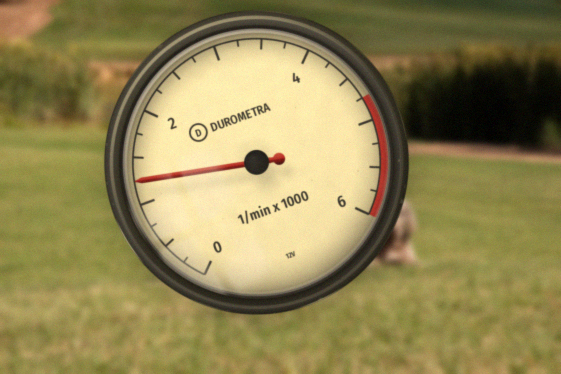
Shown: 1250; rpm
